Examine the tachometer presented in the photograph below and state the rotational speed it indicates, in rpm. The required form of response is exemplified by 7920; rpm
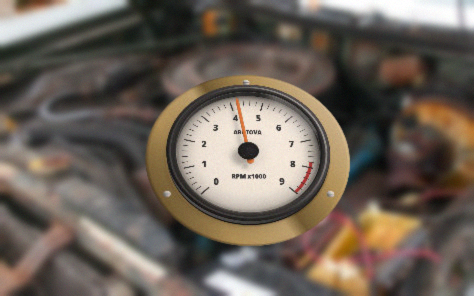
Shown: 4200; rpm
